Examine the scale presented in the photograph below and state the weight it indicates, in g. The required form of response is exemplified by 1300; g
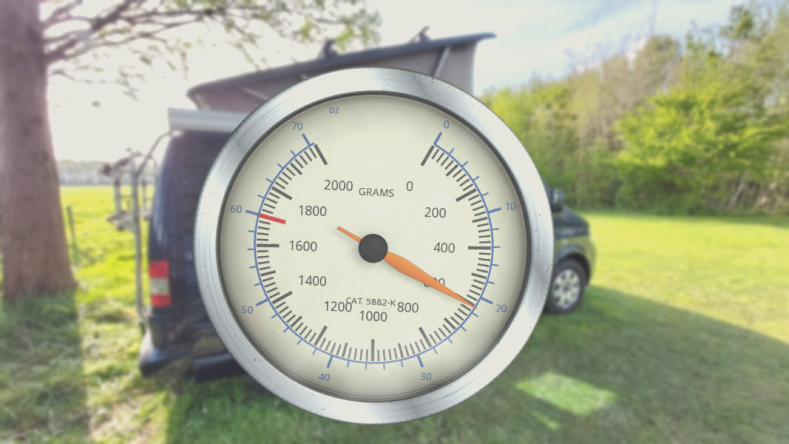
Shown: 600; g
